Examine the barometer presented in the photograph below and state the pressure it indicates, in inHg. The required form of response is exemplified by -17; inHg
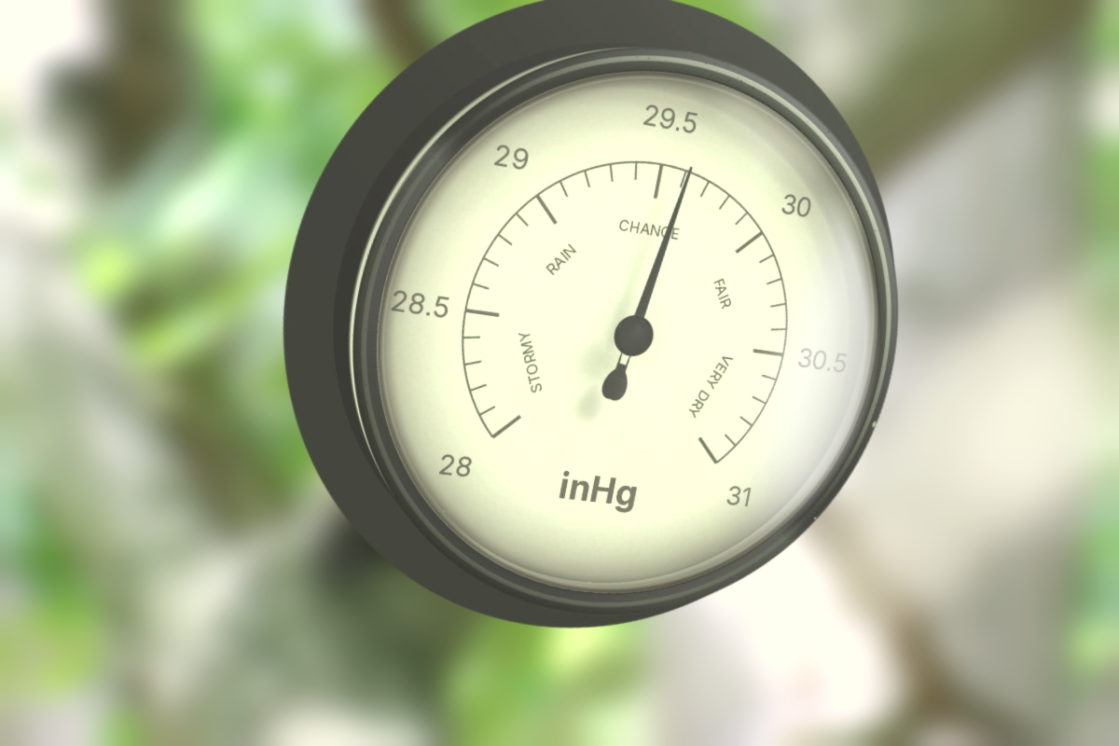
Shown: 29.6; inHg
